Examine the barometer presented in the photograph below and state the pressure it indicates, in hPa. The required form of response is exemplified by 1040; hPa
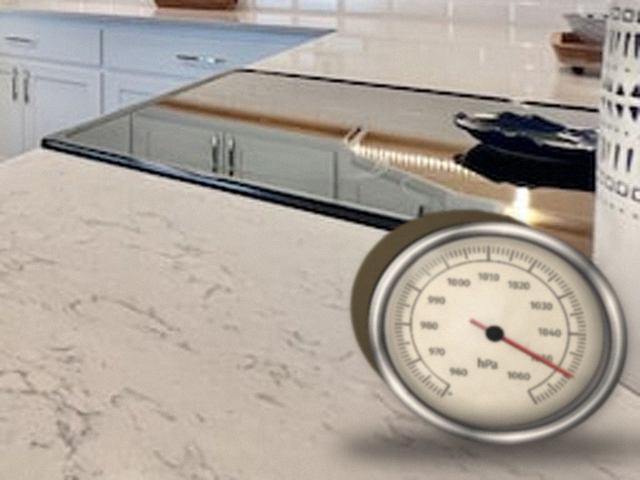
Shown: 1050; hPa
